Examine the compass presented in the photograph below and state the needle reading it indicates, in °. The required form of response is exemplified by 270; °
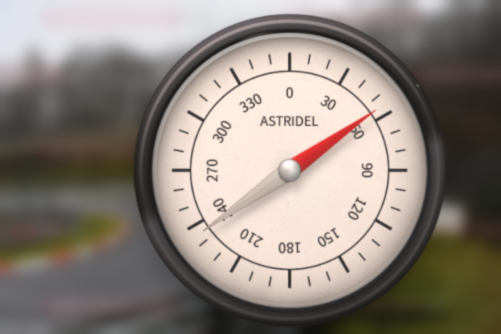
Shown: 55; °
